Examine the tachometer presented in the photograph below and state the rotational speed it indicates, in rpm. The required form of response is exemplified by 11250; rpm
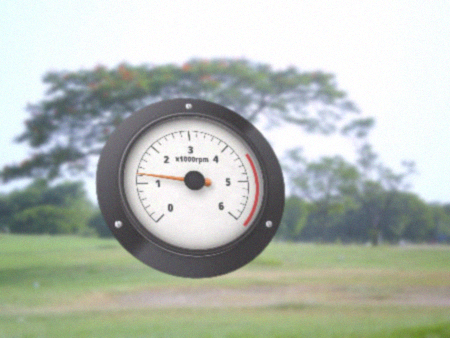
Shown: 1200; rpm
